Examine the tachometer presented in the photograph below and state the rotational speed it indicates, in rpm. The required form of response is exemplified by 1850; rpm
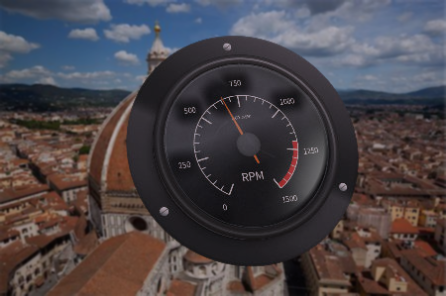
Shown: 650; rpm
